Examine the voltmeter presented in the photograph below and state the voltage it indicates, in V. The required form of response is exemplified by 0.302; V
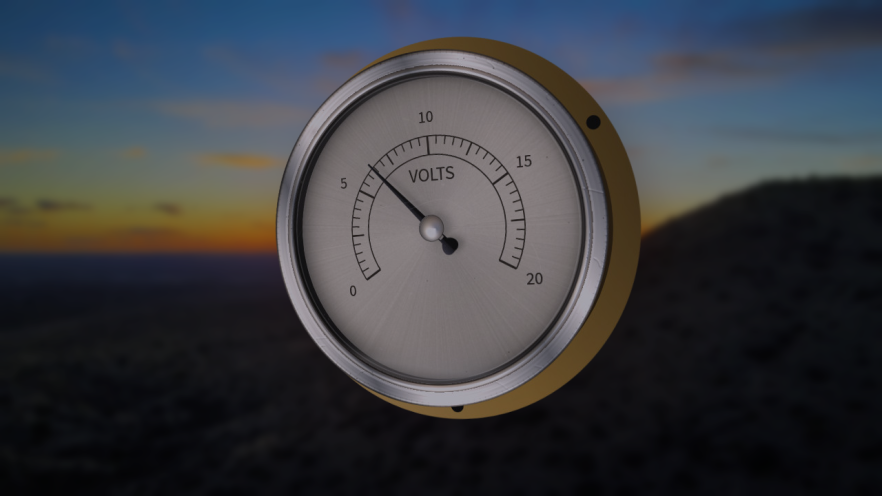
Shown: 6.5; V
